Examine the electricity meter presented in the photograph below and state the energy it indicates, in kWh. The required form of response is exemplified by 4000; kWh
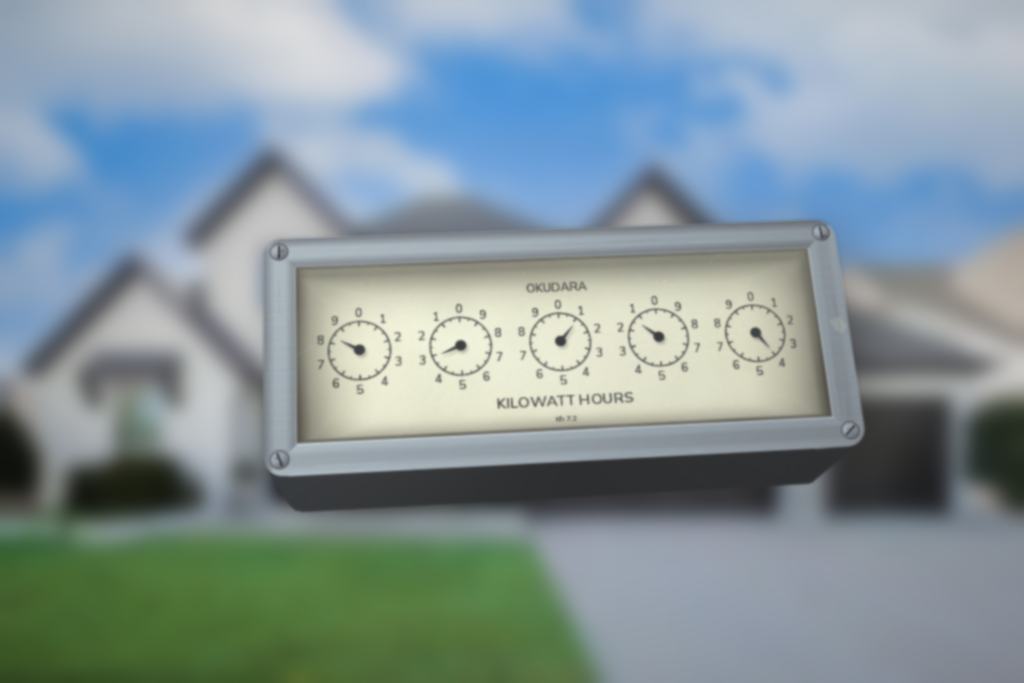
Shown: 83114; kWh
